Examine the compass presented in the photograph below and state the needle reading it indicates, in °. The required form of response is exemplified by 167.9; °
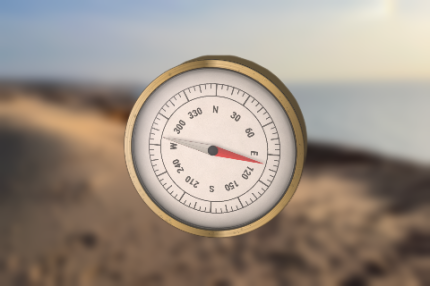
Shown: 100; °
